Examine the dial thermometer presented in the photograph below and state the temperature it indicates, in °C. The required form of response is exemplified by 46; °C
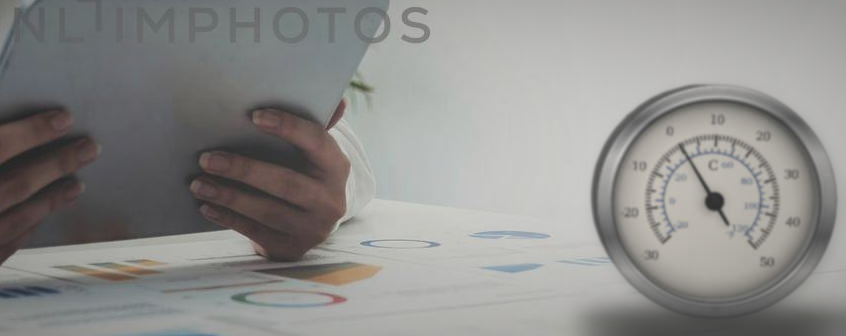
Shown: 0; °C
